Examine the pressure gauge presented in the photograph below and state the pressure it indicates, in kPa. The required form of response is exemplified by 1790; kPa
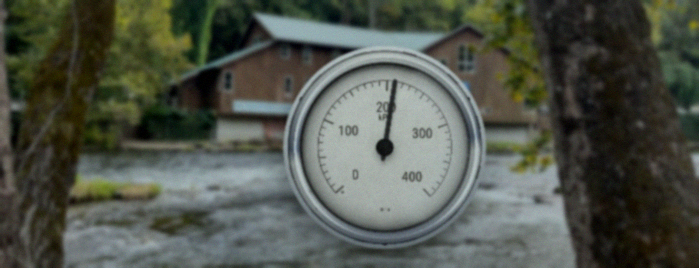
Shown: 210; kPa
